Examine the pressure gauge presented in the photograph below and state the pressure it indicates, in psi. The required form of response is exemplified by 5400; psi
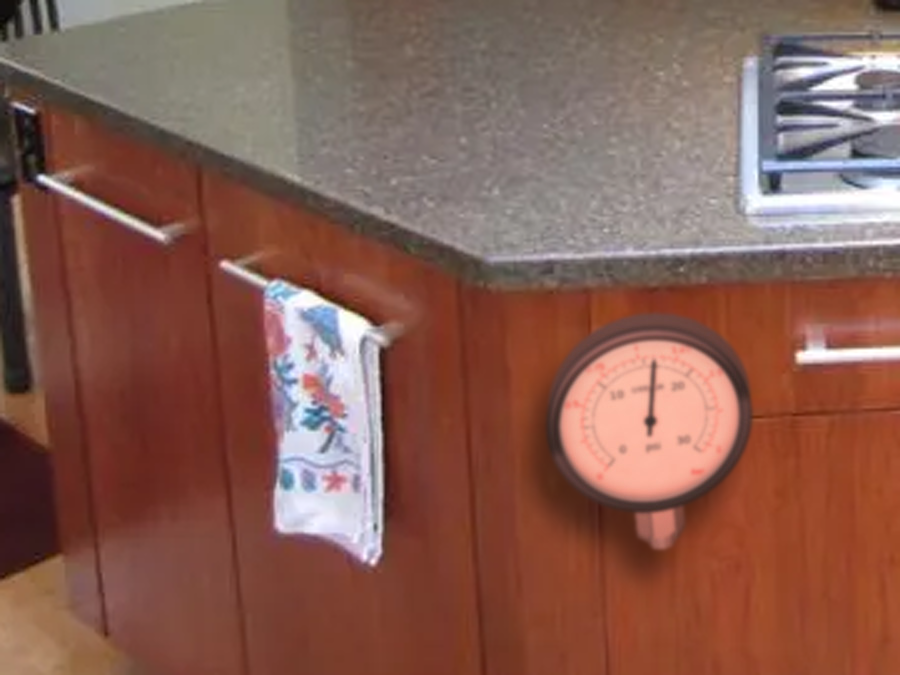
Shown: 16; psi
